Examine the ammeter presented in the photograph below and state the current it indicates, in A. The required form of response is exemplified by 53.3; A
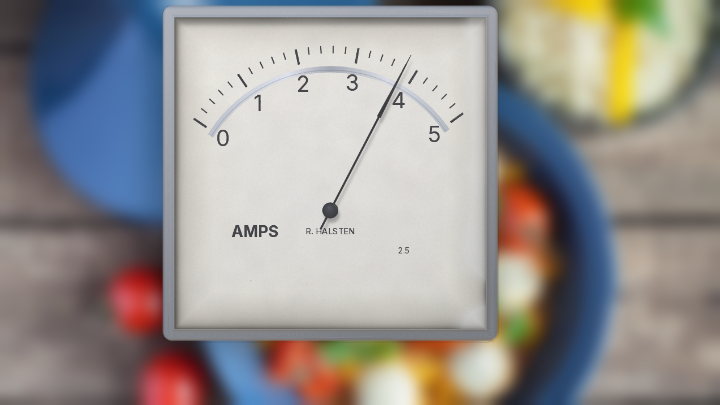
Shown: 3.8; A
